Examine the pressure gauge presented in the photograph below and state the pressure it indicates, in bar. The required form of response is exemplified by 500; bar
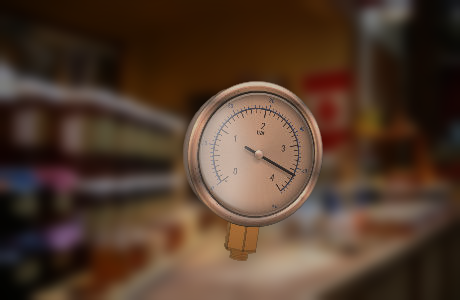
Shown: 3.6; bar
